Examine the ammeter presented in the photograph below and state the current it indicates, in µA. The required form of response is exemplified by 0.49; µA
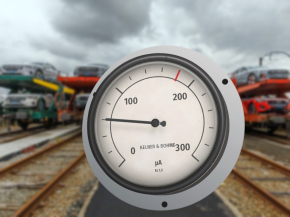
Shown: 60; µA
